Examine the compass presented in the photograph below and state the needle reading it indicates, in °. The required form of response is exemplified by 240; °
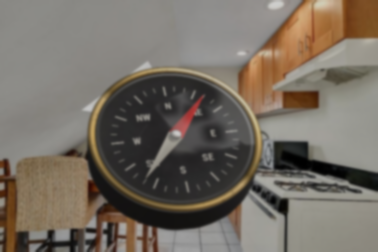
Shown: 40; °
